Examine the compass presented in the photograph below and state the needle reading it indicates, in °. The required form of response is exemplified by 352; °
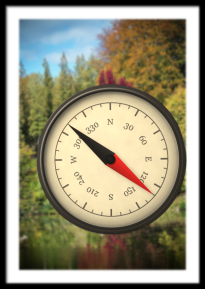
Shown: 130; °
